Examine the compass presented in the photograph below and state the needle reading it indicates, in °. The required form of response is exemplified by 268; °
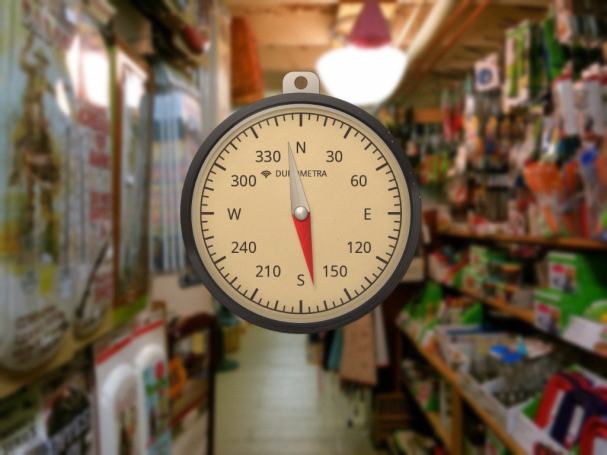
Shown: 170; °
